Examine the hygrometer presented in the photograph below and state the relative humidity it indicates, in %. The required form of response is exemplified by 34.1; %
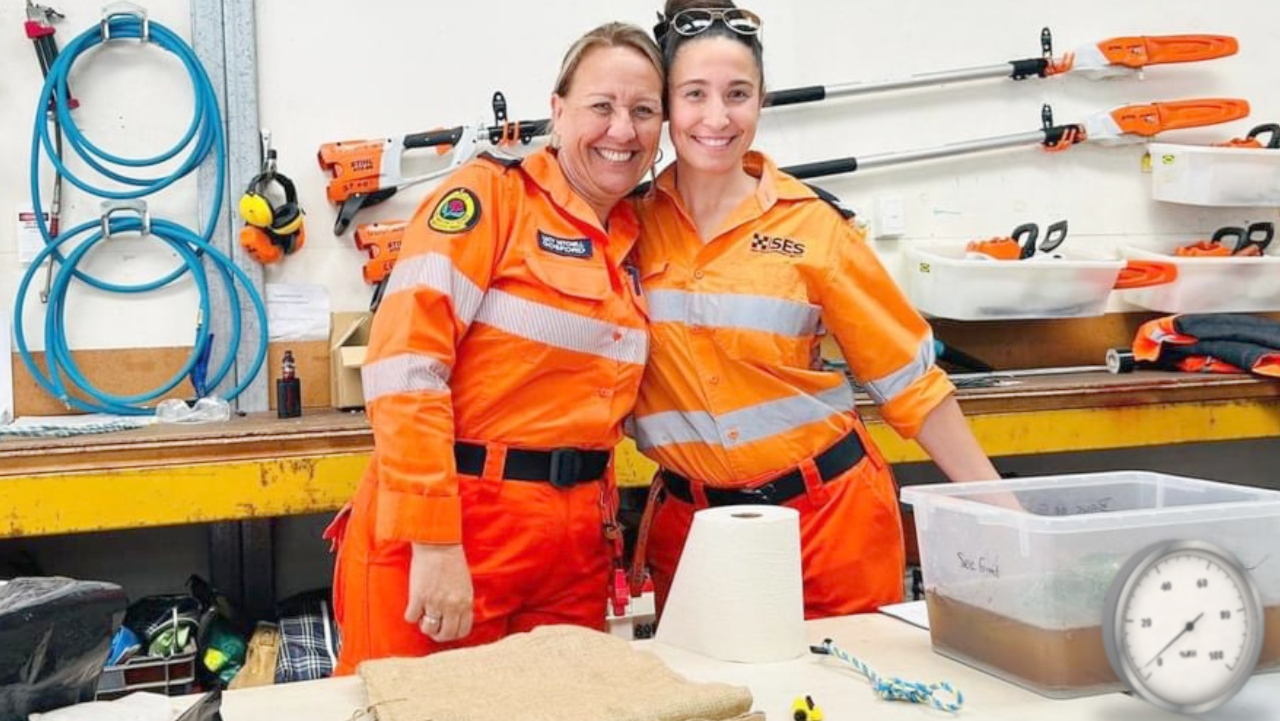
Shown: 4; %
